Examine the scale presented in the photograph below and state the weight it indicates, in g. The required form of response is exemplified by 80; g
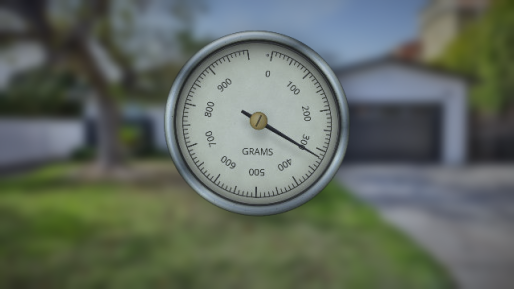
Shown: 320; g
